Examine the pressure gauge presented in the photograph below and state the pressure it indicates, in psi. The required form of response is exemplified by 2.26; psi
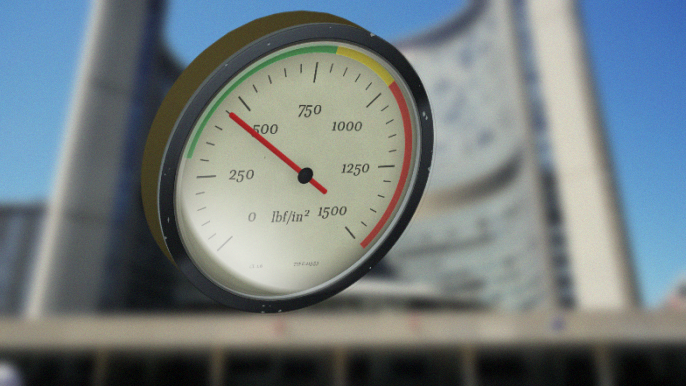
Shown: 450; psi
